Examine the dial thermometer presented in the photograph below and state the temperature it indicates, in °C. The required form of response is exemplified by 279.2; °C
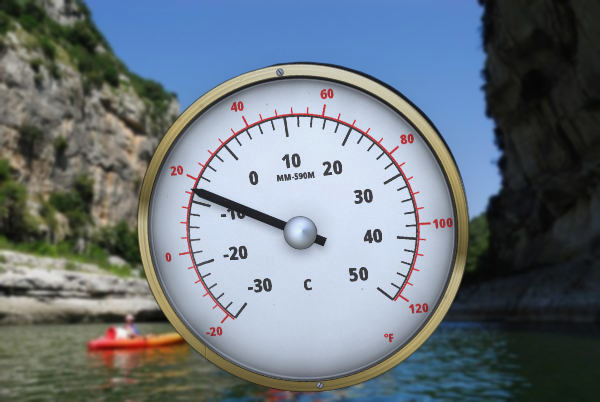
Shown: -8; °C
